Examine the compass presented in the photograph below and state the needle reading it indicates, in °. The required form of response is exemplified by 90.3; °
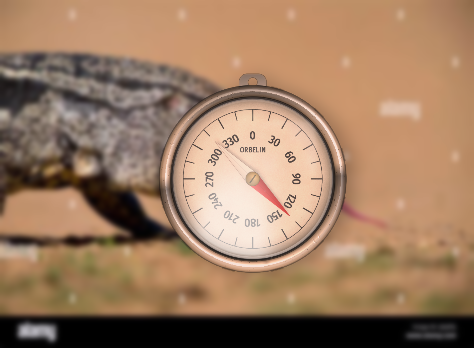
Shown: 135; °
